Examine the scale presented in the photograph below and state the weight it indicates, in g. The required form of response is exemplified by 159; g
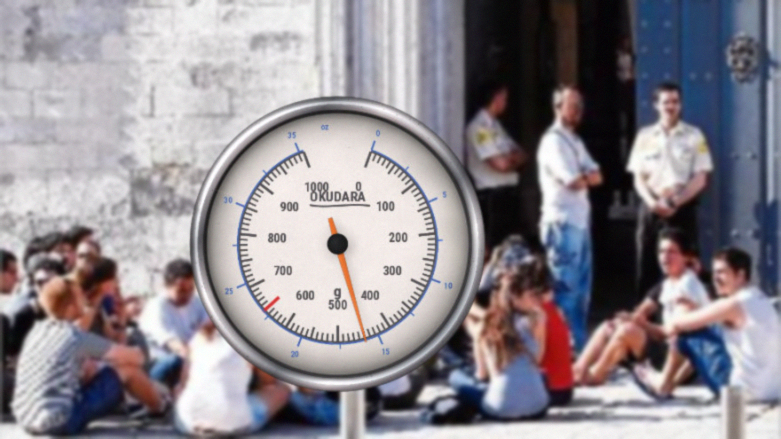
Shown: 450; g
